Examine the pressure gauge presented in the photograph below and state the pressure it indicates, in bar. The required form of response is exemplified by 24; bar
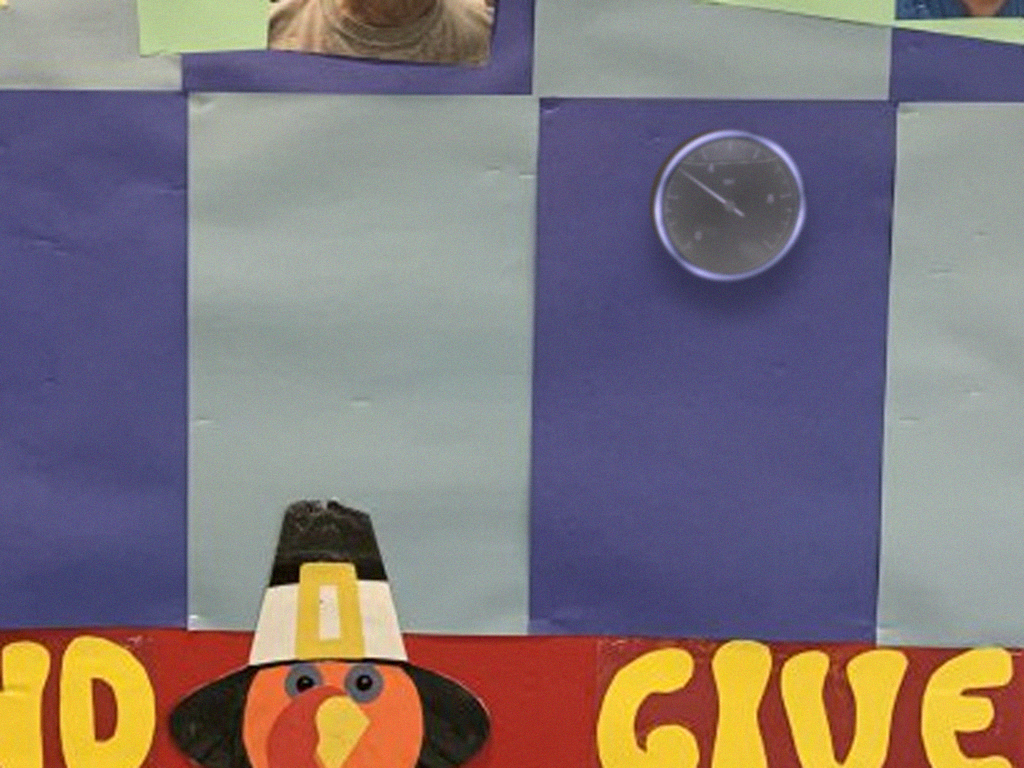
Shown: 3; bar
